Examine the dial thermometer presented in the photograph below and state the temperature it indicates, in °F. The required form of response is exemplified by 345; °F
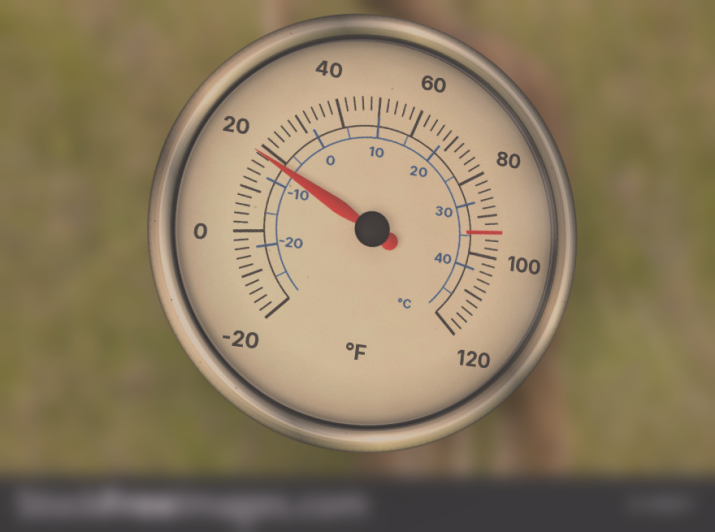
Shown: 18; °F
